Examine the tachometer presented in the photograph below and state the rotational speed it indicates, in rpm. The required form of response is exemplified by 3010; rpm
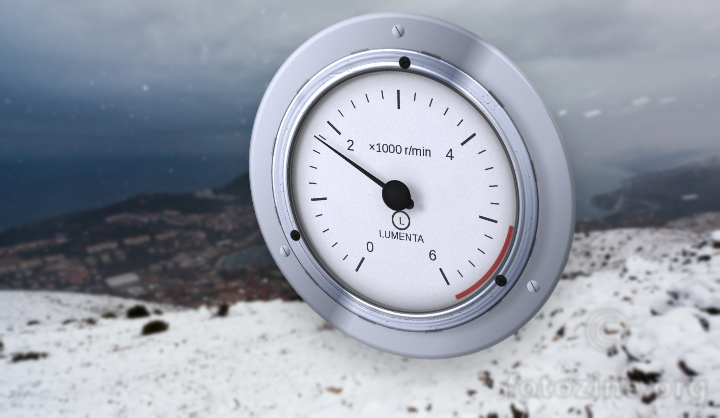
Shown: 1800; rpm
